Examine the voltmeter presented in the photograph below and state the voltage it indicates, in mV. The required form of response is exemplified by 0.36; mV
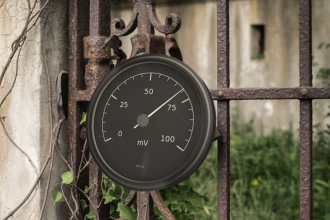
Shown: 70; mV
